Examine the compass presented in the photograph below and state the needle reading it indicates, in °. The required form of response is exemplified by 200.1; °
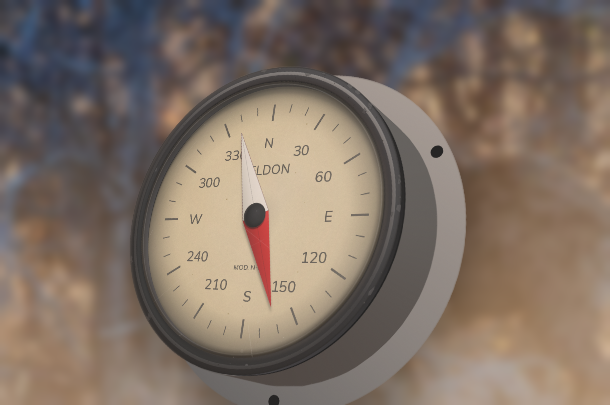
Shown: 160; °
